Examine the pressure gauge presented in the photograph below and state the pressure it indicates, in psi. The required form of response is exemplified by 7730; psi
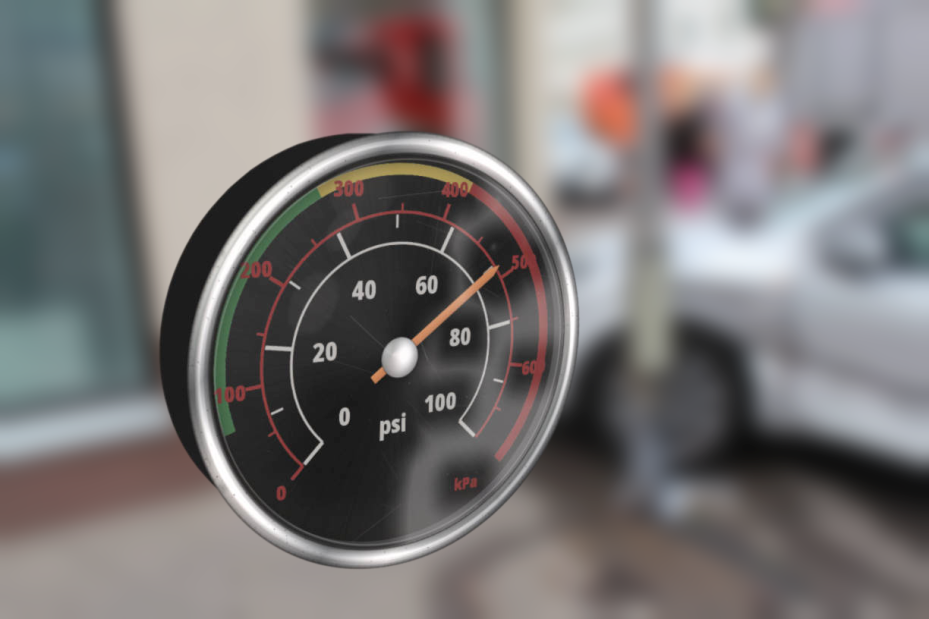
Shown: 70; psi
